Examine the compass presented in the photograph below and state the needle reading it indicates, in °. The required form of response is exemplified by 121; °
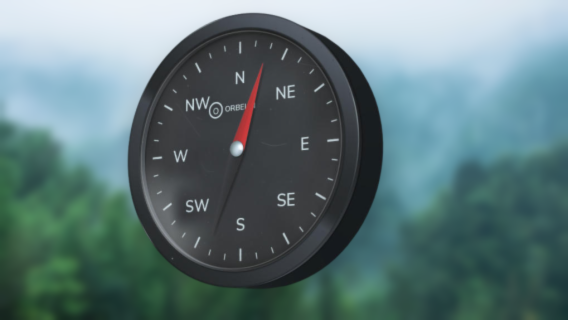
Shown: 20; °
